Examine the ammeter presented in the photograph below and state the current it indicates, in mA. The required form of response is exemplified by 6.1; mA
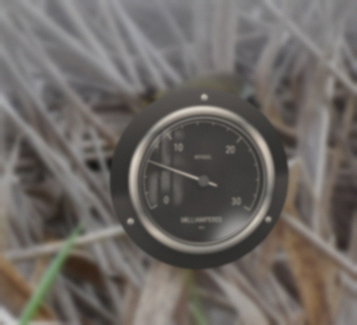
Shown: 6; mA
